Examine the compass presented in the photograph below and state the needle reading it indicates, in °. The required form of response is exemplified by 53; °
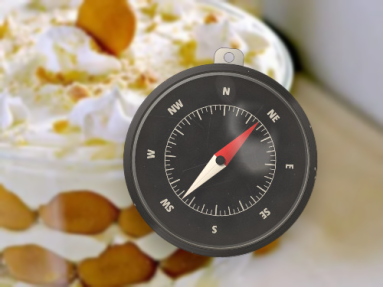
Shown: 40; °
